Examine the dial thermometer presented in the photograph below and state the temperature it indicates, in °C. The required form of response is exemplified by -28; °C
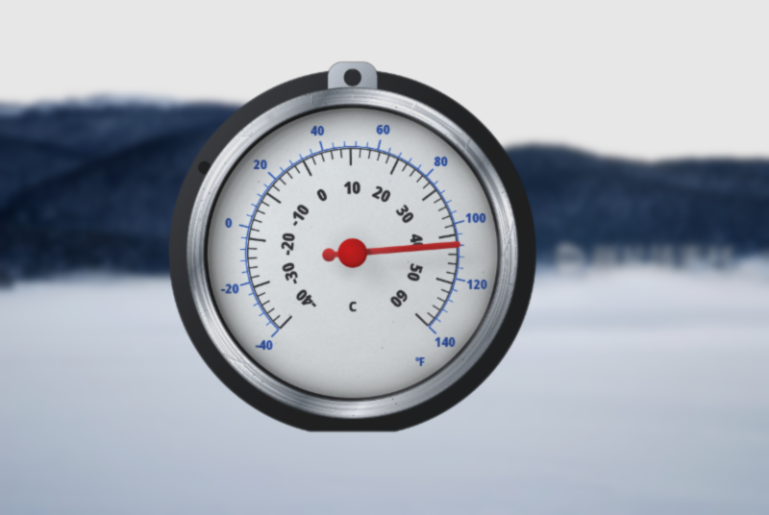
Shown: 42; °C
